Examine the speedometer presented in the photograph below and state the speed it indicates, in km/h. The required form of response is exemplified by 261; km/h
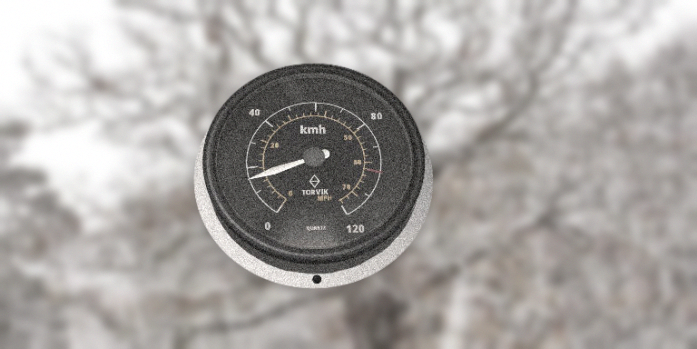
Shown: 15; km/h
